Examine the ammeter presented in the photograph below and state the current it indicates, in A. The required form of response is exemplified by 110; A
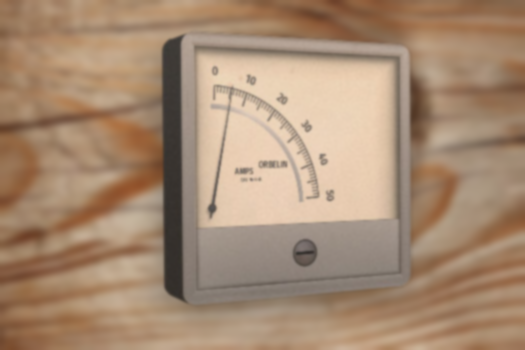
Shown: 5; A
